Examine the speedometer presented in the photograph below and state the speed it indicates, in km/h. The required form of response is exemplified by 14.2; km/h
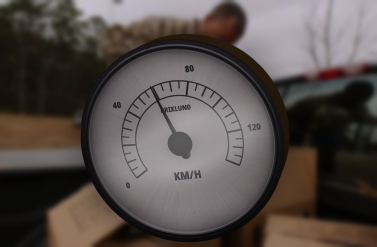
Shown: 60; km/h
